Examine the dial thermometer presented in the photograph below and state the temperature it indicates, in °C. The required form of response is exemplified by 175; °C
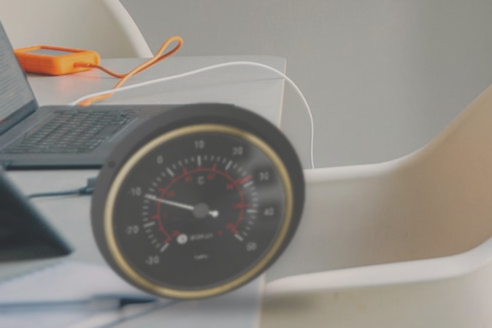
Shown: -10; °C
